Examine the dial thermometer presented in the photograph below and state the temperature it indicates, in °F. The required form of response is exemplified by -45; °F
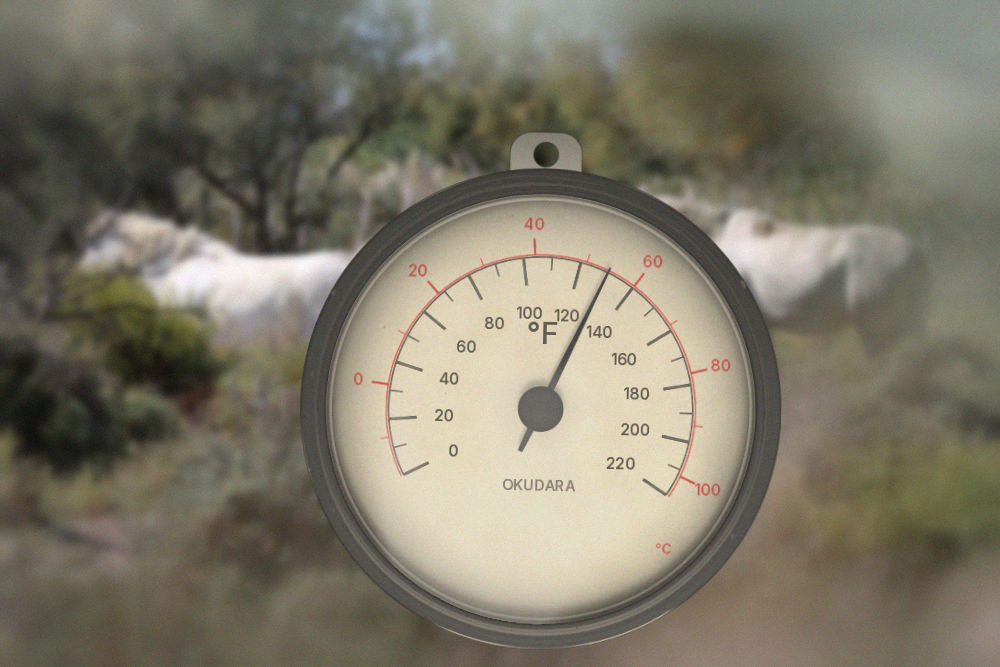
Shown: 130; °F
